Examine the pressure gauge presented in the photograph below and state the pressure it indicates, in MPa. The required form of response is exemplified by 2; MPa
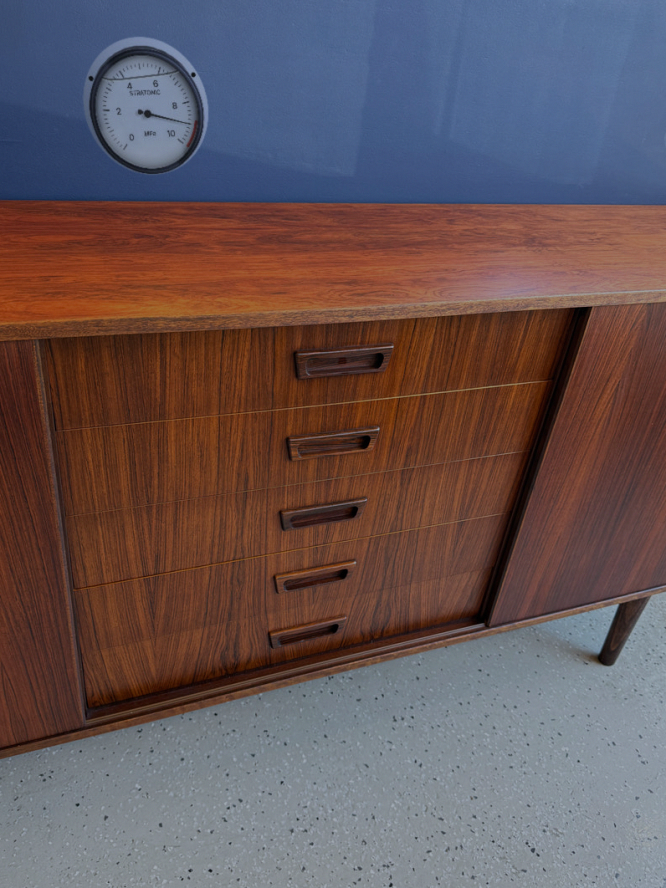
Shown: 9; MPa
